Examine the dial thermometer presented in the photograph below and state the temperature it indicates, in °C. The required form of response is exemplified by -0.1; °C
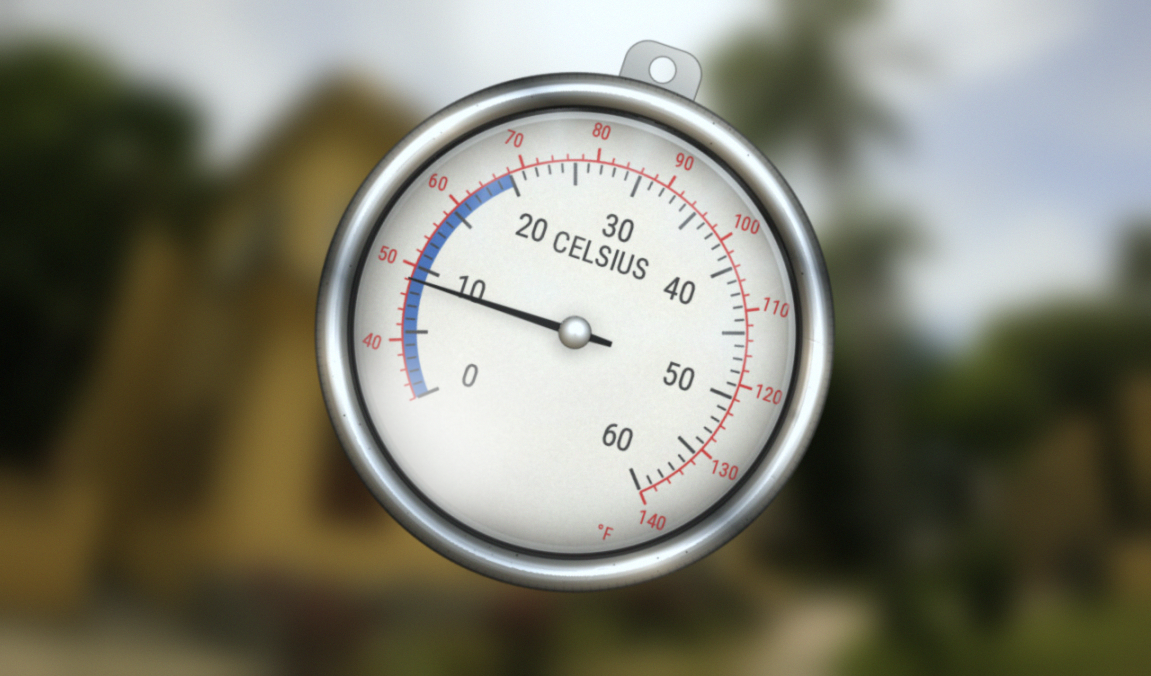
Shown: 9; °C
